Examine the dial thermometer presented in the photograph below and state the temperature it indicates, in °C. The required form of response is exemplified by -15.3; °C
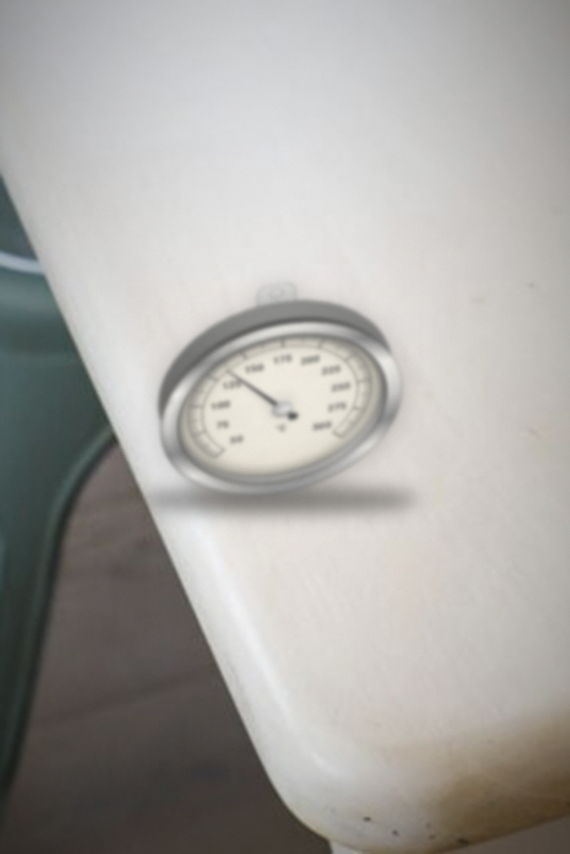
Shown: 137.5; °C
